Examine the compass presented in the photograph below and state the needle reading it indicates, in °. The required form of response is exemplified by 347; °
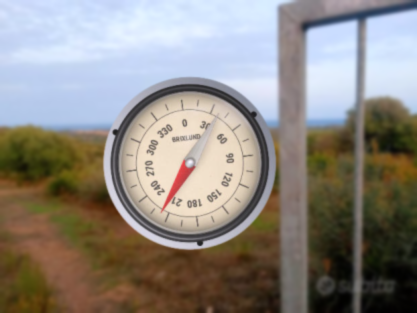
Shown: 217.5; °
